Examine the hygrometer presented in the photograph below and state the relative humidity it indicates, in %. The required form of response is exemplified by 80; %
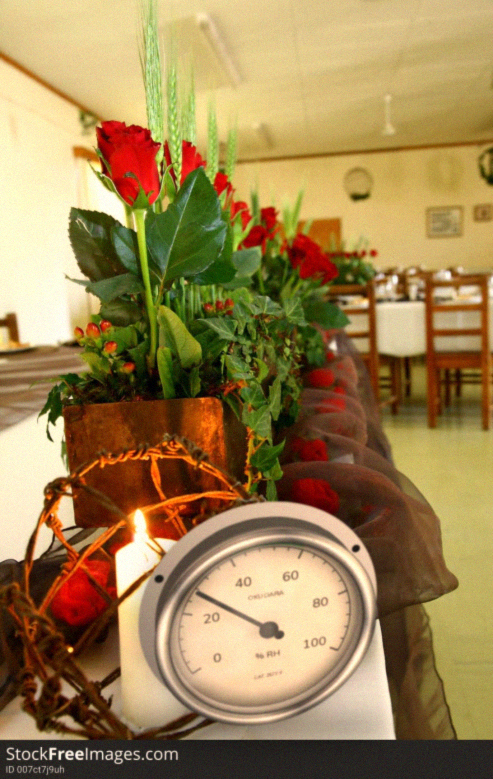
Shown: 28; %
